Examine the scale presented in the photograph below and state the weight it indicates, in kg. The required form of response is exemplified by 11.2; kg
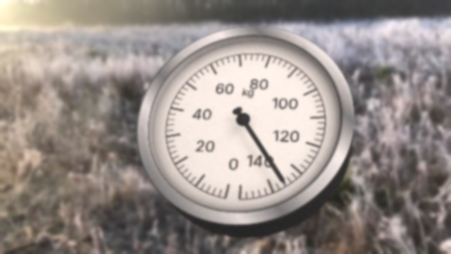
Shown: 136; kg
